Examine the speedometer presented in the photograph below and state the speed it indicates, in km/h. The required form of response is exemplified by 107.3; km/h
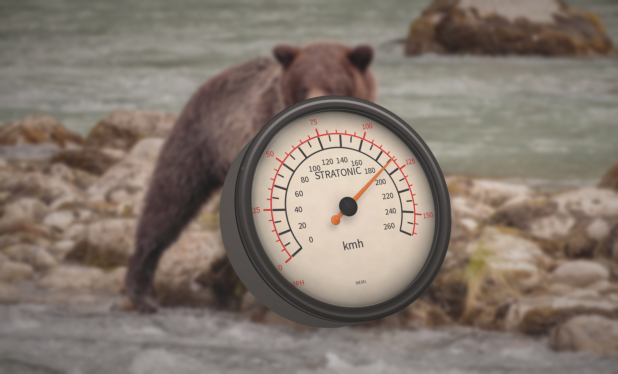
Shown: 190; km/h
